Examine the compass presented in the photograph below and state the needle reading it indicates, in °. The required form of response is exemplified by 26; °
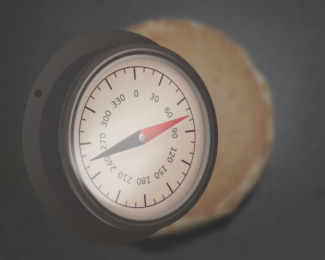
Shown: 75; °
